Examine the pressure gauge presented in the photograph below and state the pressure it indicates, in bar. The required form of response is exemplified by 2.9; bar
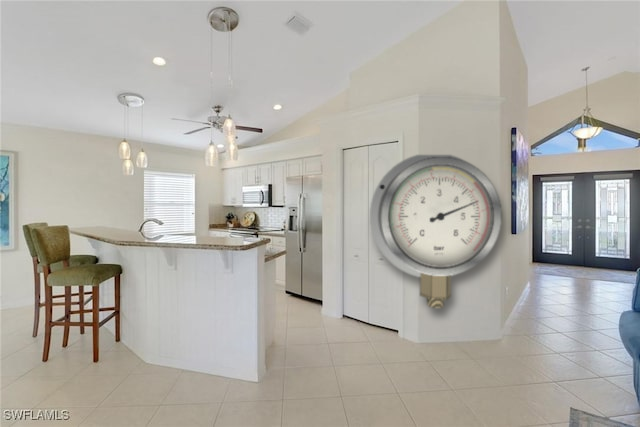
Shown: 4.5; bar
